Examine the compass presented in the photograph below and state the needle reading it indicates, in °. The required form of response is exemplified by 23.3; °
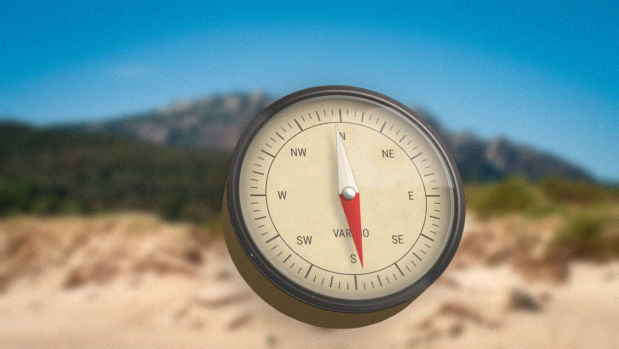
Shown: 175; °
